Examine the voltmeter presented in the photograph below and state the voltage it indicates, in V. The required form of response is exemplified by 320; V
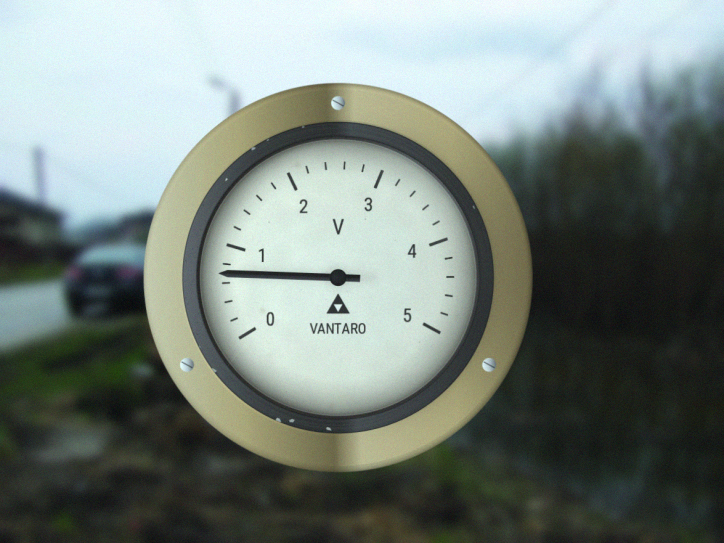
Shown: 0.7; V
